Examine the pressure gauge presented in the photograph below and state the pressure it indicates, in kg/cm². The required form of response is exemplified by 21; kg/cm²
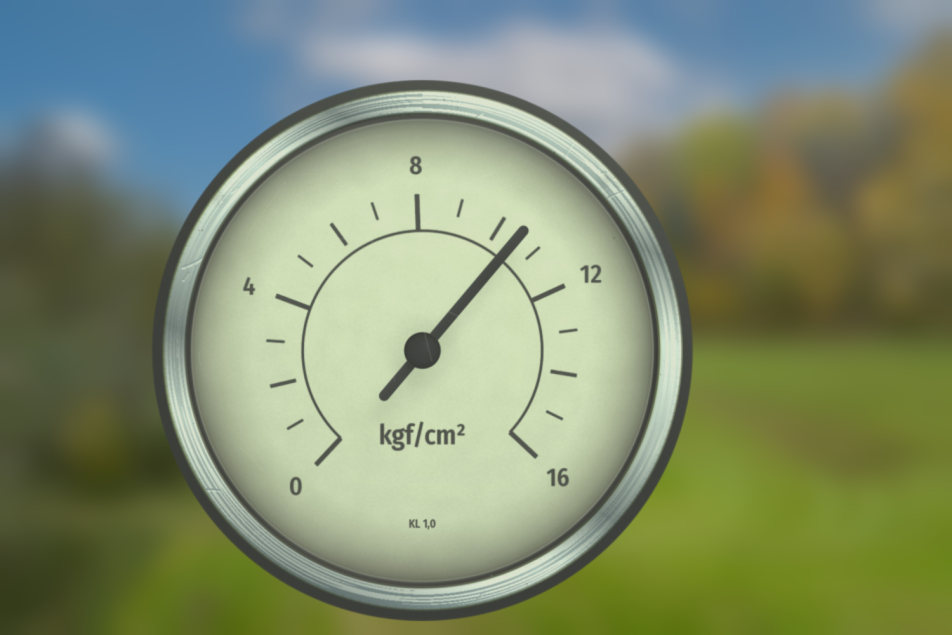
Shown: 10.5; kg/cm²
